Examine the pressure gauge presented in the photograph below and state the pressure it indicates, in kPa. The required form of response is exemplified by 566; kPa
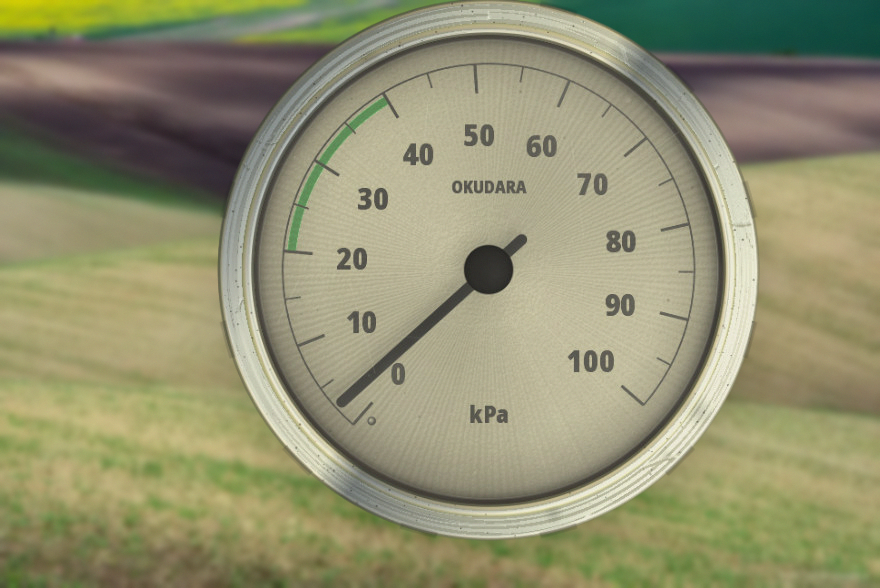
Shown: 2.5; kPa
